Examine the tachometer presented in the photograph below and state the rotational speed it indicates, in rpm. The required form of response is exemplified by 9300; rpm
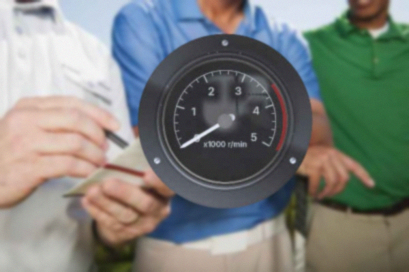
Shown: 0; rpm
